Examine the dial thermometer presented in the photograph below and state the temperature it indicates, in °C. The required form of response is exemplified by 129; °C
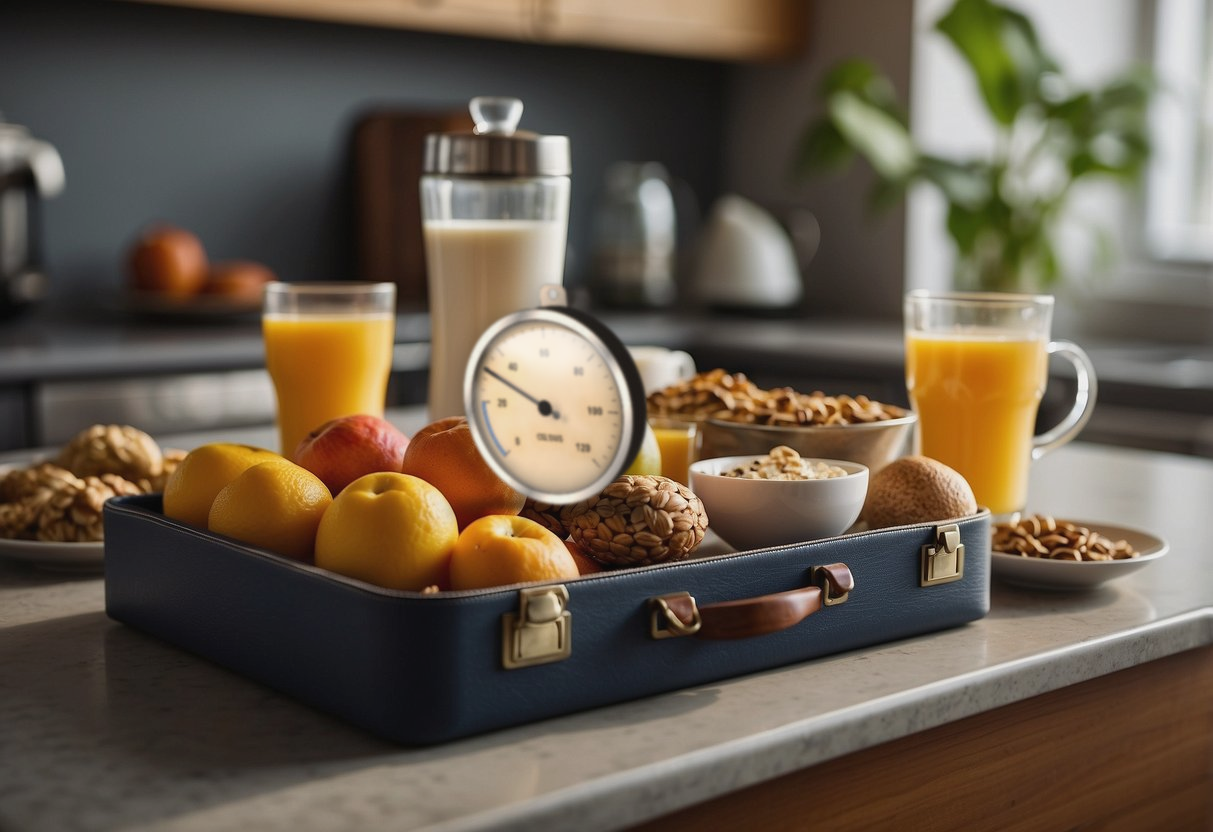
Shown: 32; °C
